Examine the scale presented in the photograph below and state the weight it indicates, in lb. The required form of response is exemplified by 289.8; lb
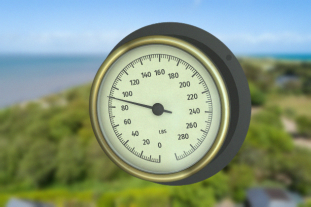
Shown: 90; lb
